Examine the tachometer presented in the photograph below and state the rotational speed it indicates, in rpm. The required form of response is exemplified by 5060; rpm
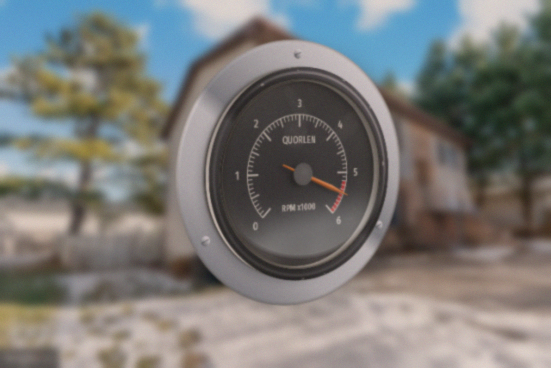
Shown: 5500; rpm
